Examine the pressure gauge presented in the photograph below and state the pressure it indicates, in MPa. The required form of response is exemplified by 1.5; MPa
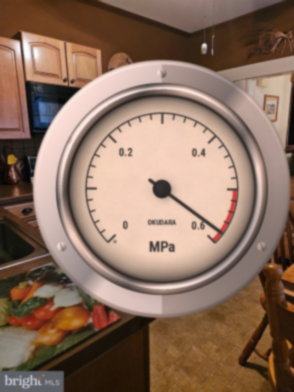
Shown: 0.58; MPa
